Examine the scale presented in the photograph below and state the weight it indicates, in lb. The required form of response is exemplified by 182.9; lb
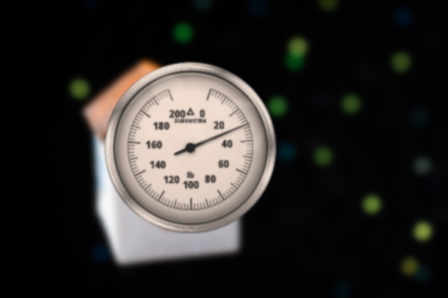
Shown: 30; lb
